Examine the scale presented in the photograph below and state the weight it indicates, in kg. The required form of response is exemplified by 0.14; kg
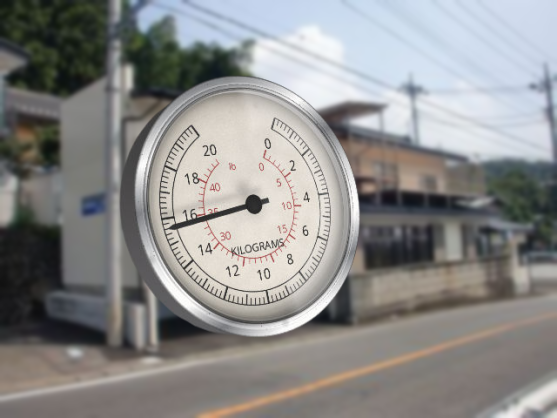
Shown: 15.6; kg
